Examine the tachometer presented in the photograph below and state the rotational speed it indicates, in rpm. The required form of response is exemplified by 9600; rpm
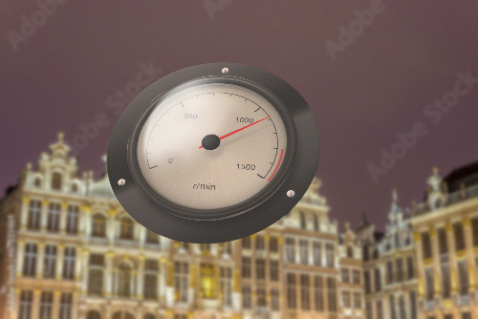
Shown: 1100; rpm
